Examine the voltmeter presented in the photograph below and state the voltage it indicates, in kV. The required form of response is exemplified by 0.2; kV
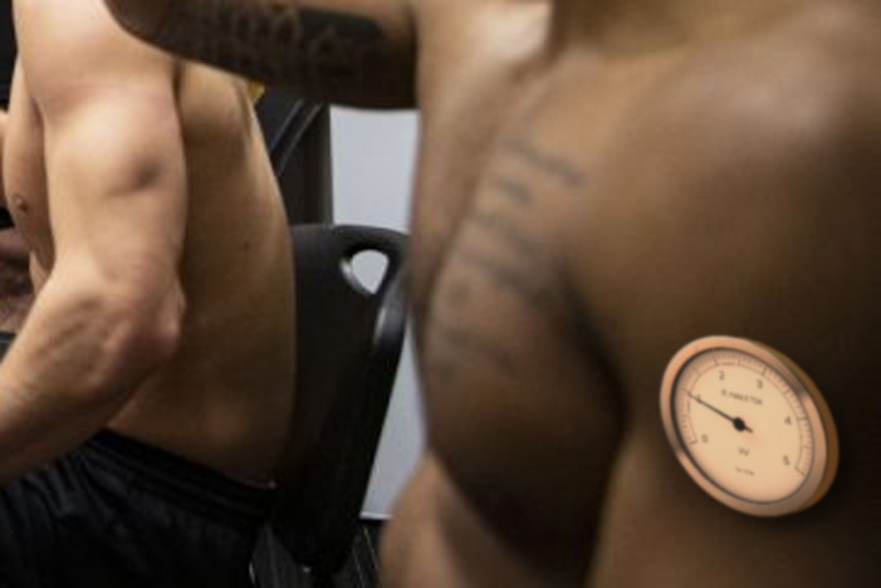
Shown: 1; kV
